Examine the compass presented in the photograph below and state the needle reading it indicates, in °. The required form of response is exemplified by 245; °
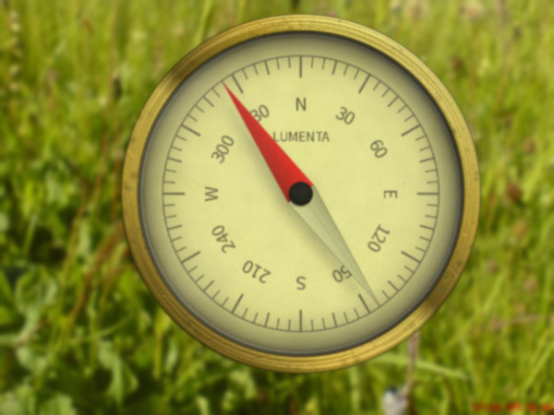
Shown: 325; °
